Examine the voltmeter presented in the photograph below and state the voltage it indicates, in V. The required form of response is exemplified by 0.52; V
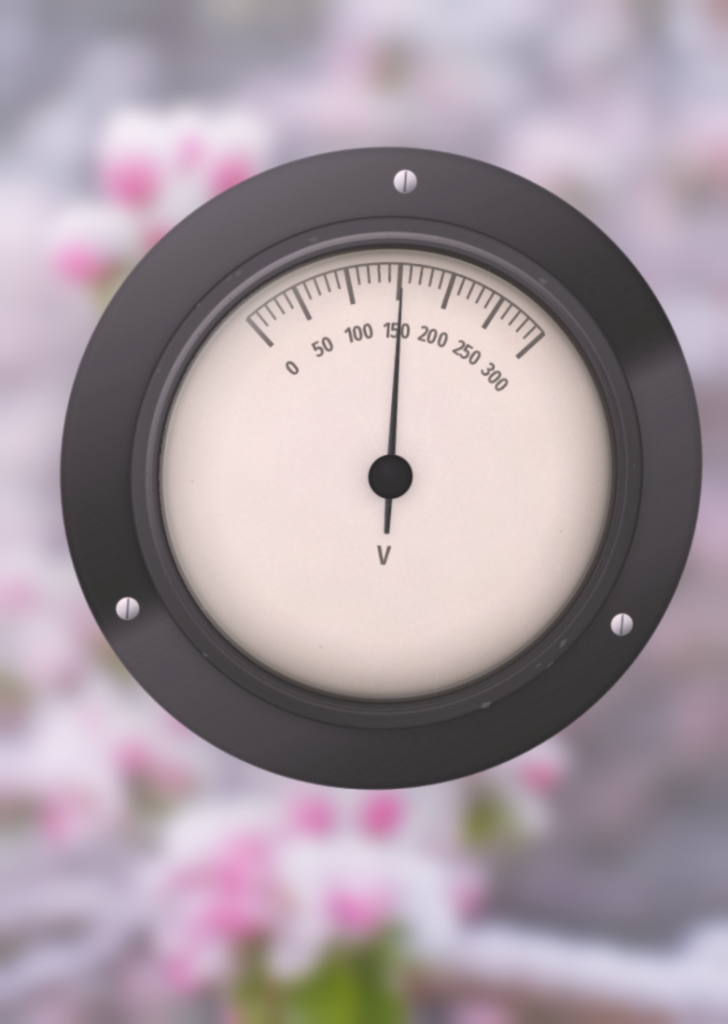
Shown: 150; V
